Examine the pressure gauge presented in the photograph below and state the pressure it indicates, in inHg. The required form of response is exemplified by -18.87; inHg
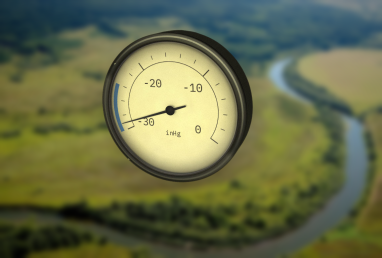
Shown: -29; inHg
